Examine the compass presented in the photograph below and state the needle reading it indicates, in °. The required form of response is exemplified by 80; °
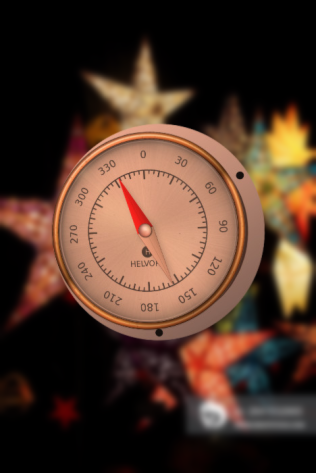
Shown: 335; °
